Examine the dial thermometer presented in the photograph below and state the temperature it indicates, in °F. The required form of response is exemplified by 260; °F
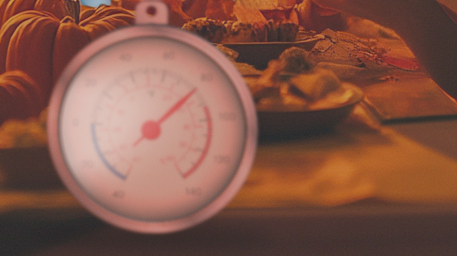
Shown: 80; °F
